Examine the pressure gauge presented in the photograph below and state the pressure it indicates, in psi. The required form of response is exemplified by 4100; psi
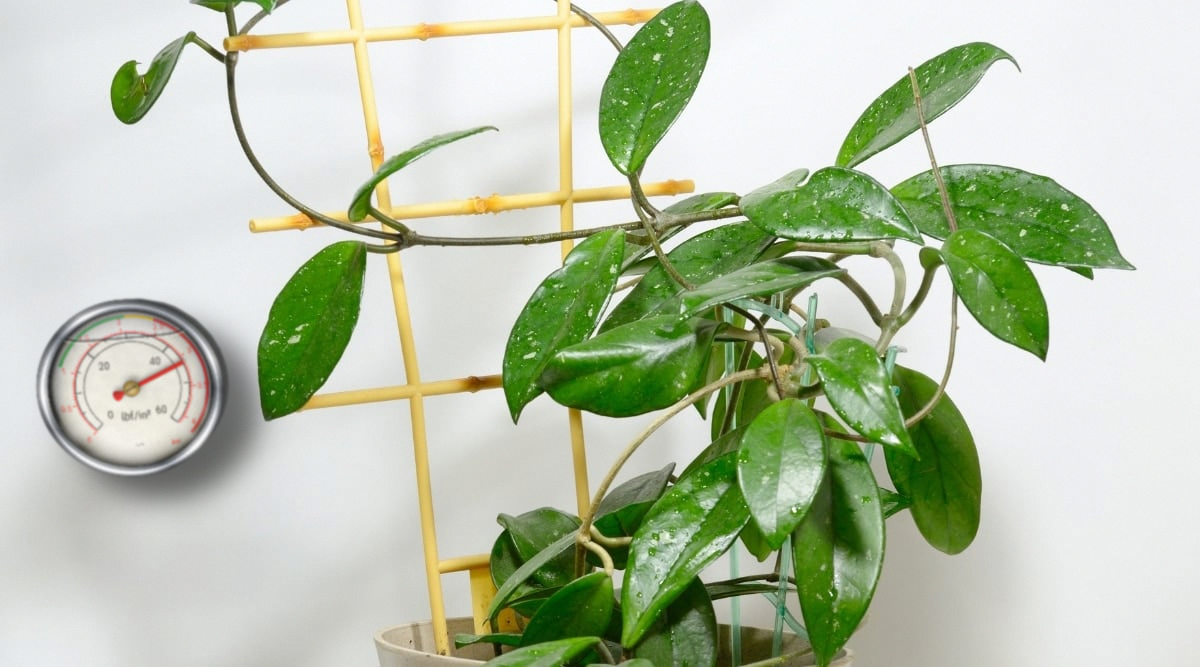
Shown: 45; psi
